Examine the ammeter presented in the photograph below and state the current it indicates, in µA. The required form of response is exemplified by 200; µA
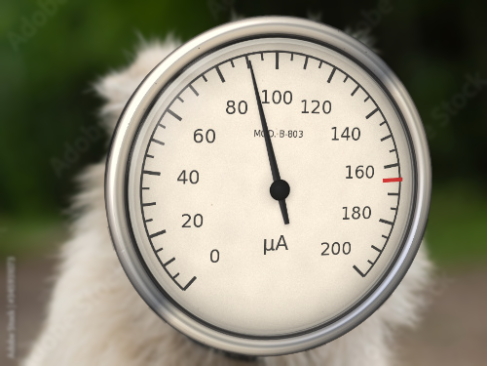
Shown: 90; µA
